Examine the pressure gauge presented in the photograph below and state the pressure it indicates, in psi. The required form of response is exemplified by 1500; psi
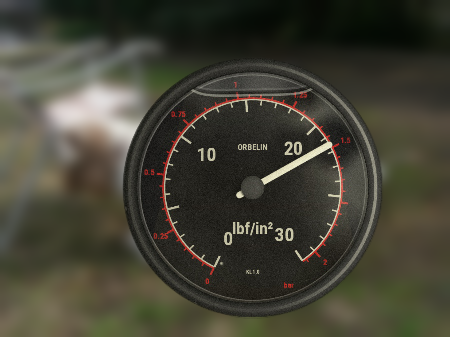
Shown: 21.5; psi
